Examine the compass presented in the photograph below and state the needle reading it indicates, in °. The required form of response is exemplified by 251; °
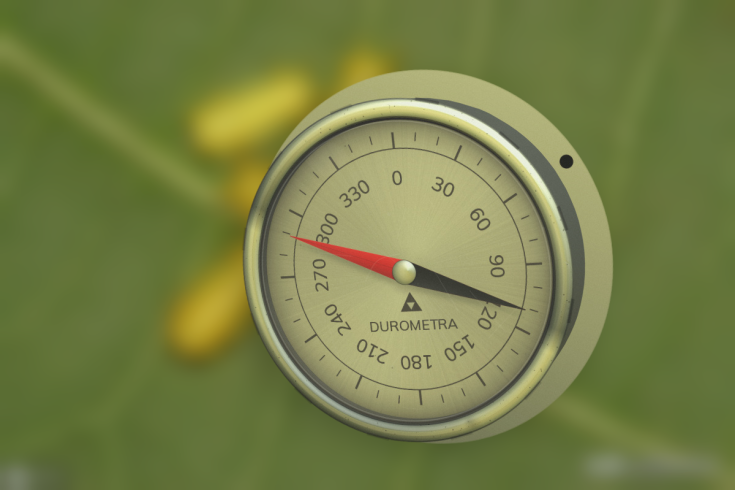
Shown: 290; °
